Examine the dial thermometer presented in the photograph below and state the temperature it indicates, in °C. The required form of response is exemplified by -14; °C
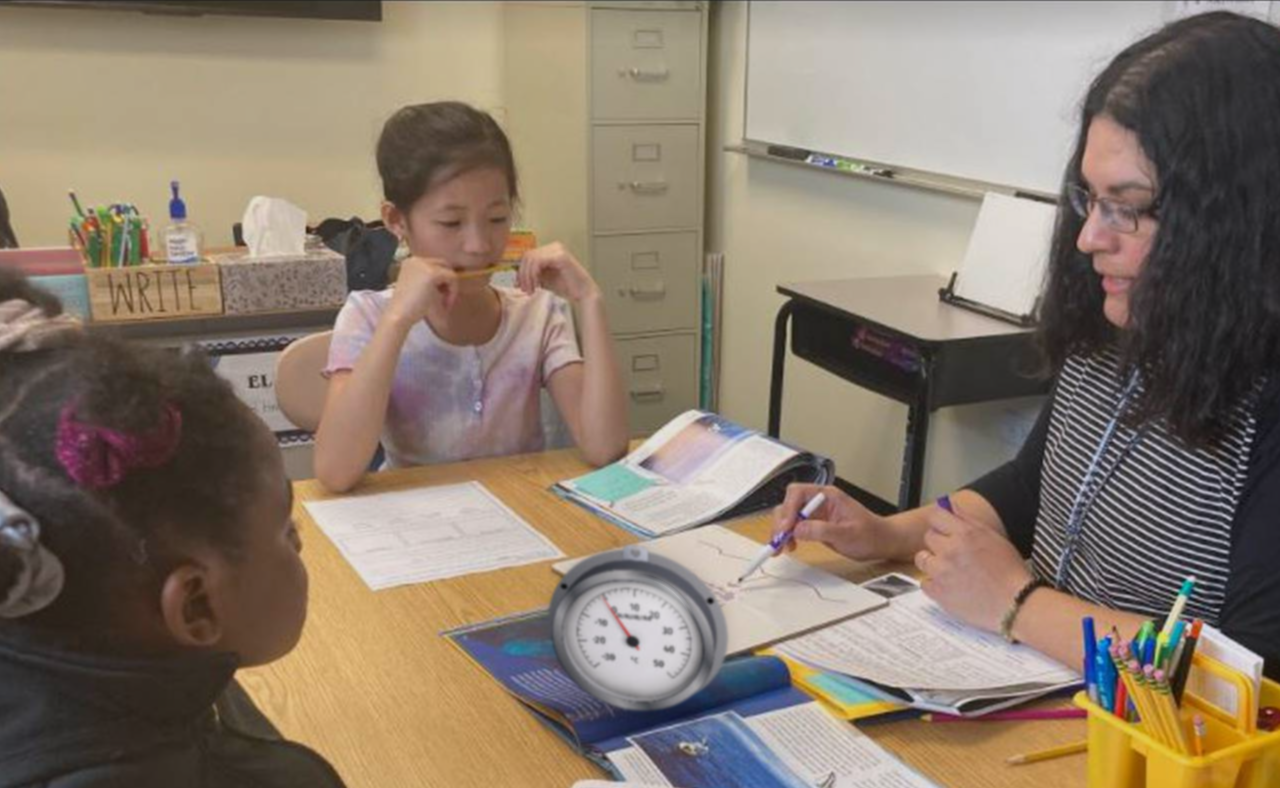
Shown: 0; °C
